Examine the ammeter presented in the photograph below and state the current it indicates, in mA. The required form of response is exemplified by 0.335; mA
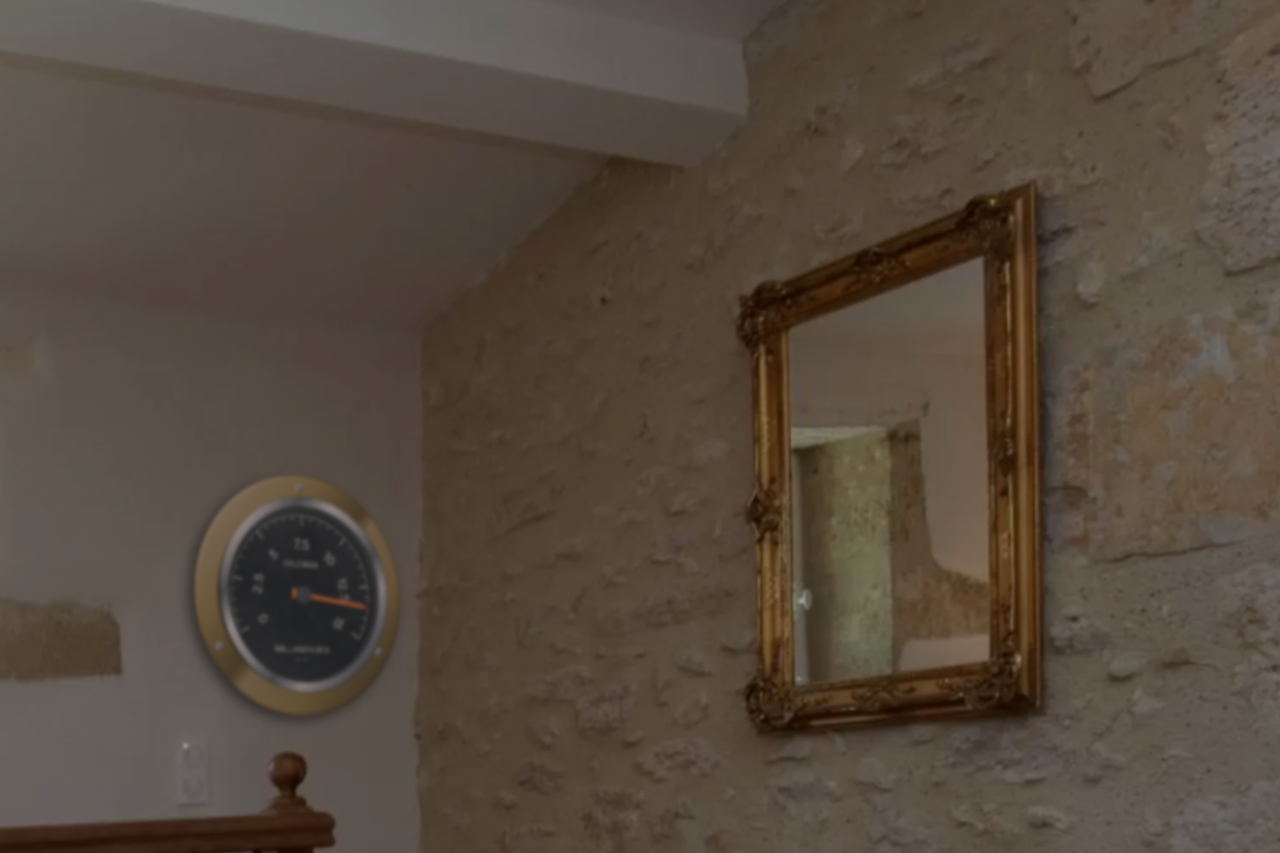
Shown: 13.5; mA
